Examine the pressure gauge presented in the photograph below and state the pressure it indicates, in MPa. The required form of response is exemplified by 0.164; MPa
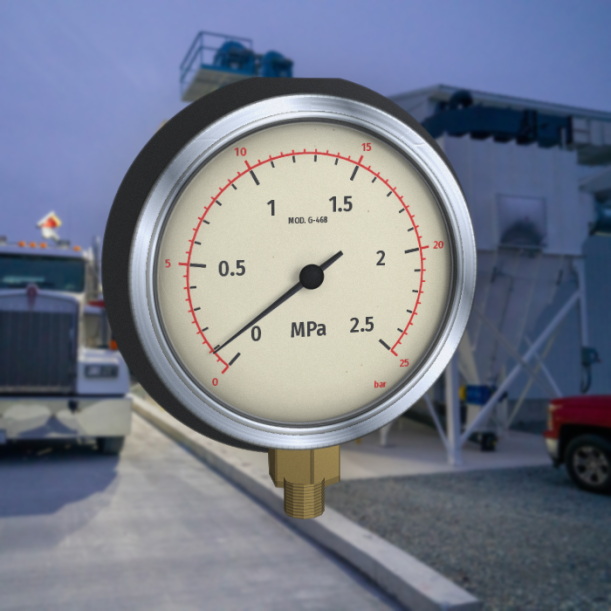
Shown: 0.1; MPa
